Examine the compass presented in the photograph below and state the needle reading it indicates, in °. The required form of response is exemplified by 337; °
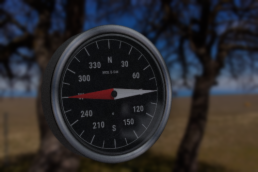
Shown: 270; °
